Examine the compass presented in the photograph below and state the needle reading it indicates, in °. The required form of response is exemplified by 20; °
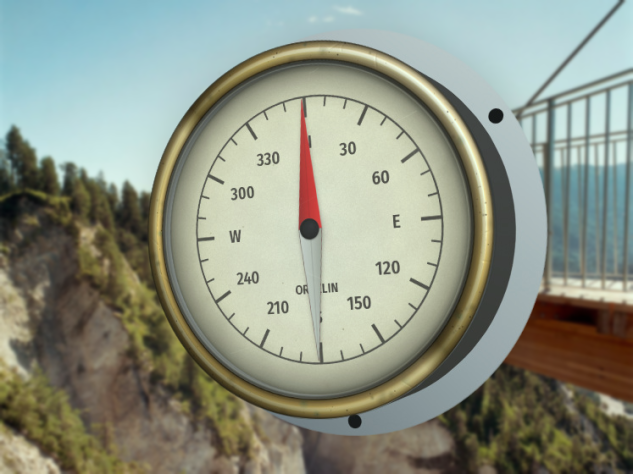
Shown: 0; °
